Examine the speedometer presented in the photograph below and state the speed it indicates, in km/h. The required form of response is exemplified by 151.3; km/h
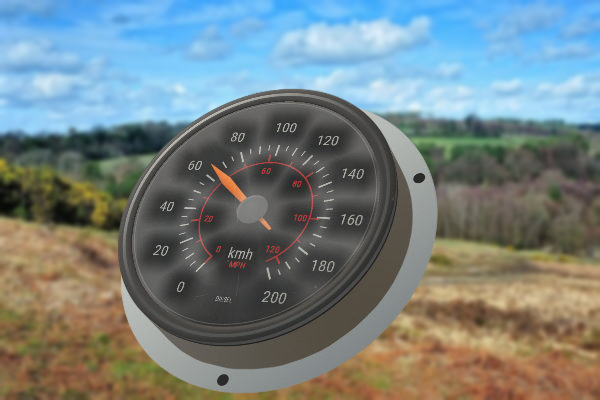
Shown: 65; km/h
